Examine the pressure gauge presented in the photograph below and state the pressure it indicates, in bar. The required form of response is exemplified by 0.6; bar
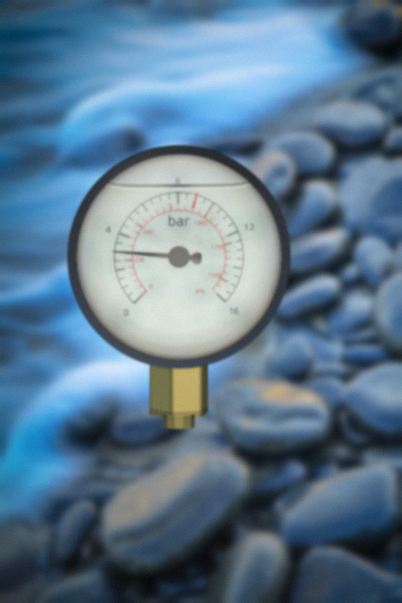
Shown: 3; bar
